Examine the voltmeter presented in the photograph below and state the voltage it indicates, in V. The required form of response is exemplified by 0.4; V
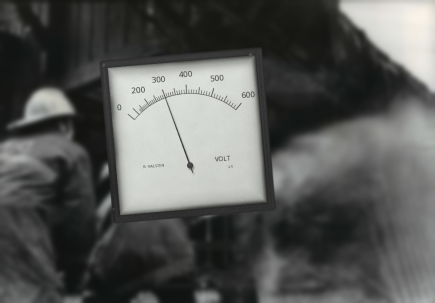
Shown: 300; V
